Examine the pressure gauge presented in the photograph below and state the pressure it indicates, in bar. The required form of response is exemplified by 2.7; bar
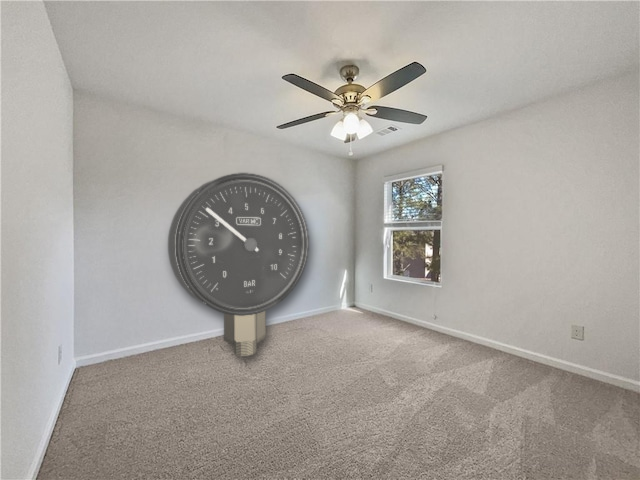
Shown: 3.2; bar
